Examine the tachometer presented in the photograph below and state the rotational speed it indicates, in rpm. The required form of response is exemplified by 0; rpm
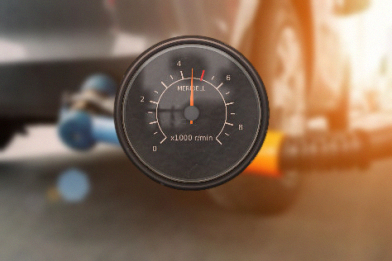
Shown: 4500; rpm
